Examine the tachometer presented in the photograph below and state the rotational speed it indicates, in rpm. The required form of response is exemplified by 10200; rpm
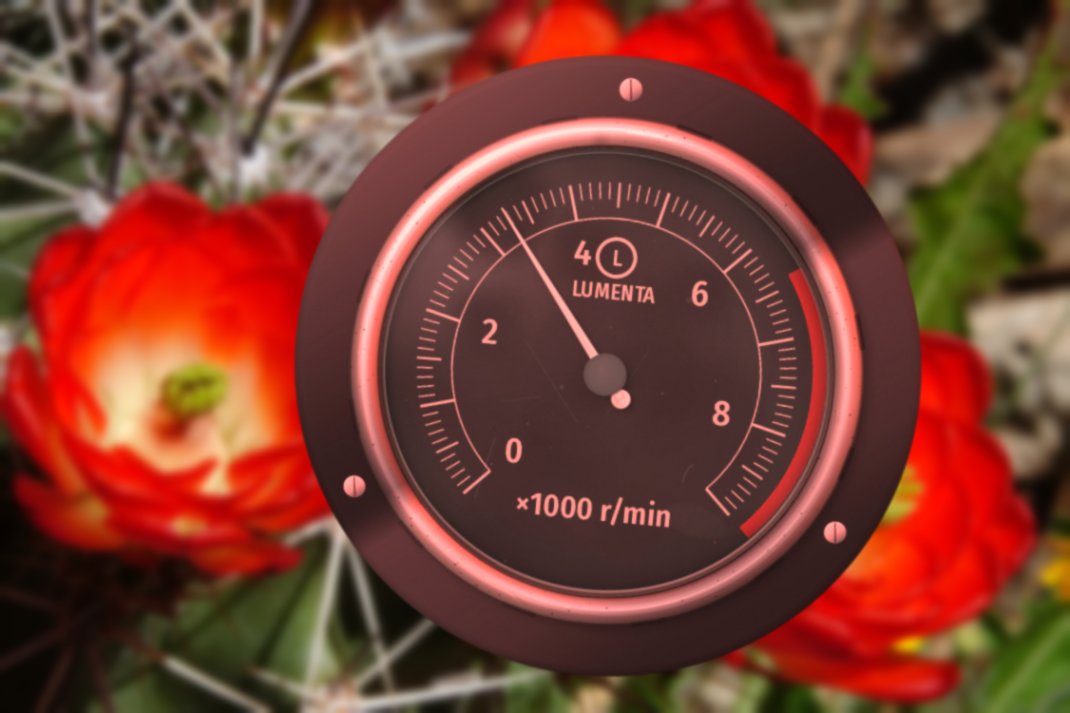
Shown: 3300; rpm
